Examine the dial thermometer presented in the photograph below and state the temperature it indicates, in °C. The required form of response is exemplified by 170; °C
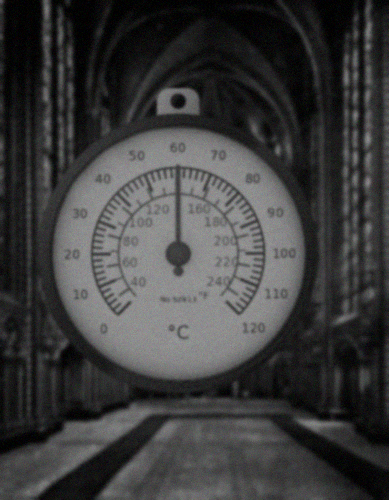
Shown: 60; °C
